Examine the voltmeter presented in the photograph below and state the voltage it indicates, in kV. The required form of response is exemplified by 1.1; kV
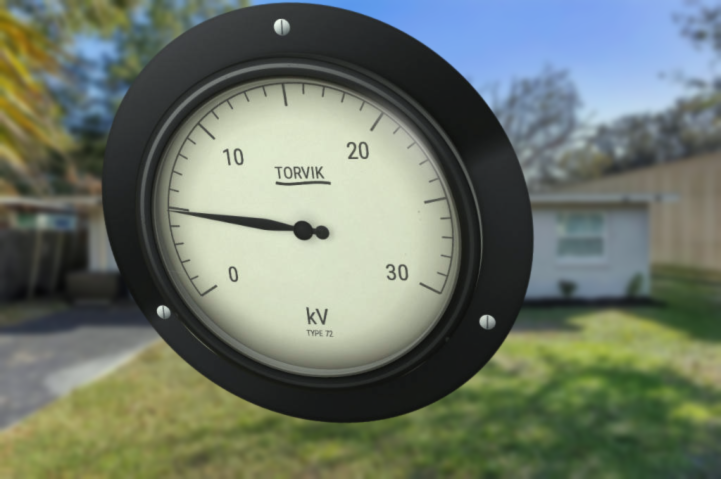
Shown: 5; kV
